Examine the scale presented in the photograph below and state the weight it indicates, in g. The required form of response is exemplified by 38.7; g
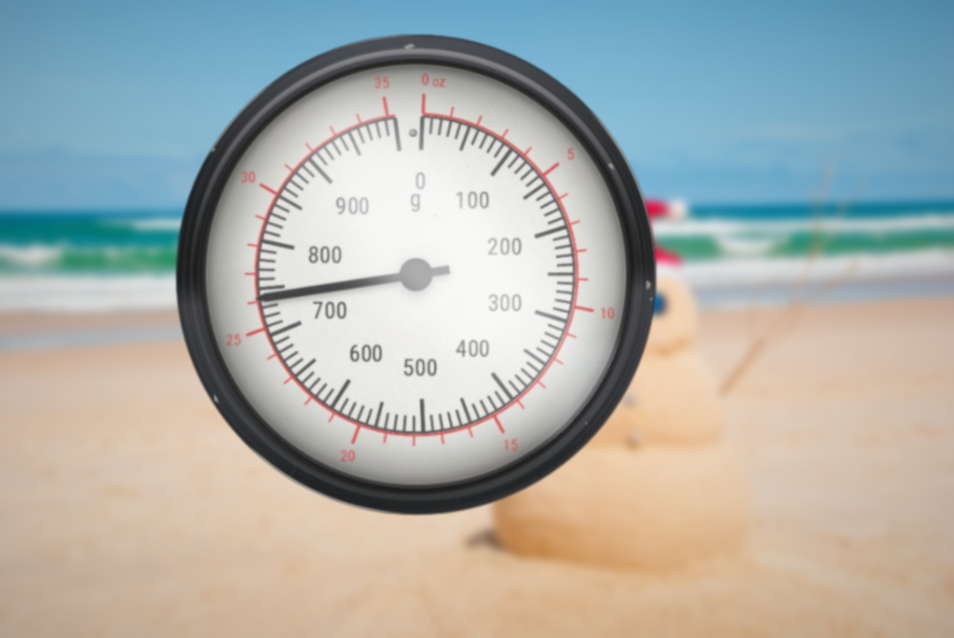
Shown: 740; g
